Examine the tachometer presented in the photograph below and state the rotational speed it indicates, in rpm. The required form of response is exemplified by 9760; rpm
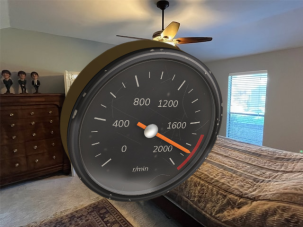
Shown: 1850; rpm
